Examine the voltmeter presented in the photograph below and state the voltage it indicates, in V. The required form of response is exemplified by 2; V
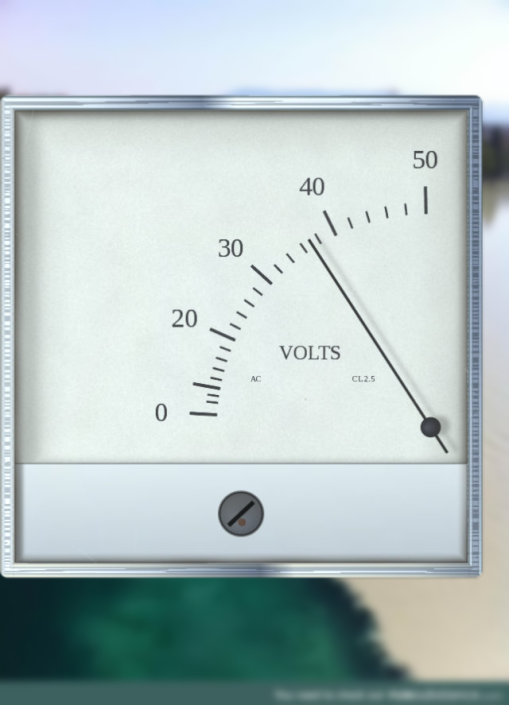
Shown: 37; V
